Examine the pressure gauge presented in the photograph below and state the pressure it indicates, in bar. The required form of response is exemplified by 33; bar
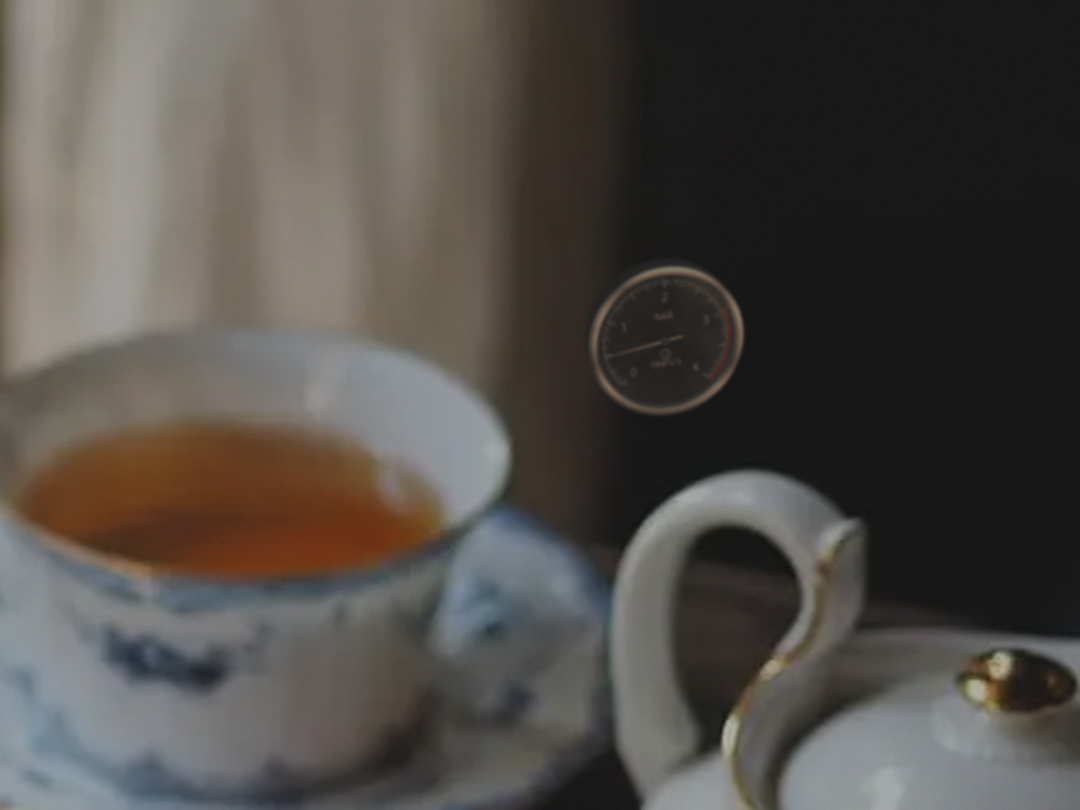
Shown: 0.5; bar
